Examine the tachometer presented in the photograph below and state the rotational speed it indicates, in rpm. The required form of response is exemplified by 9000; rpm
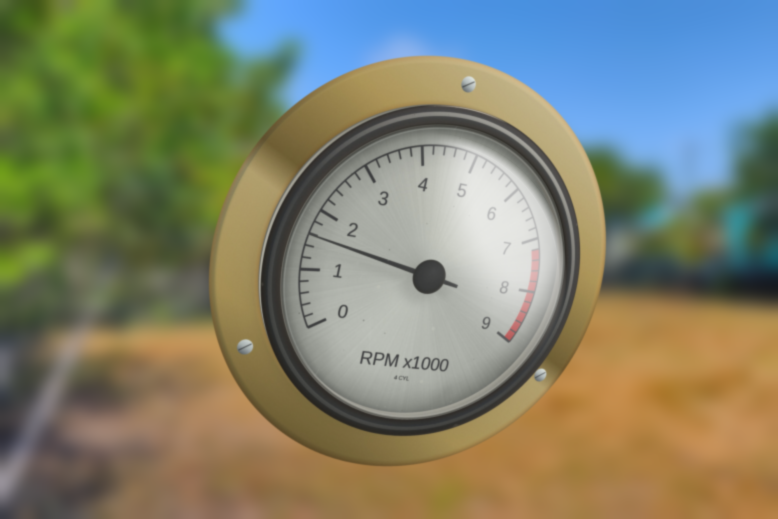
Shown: 1600; rpm
